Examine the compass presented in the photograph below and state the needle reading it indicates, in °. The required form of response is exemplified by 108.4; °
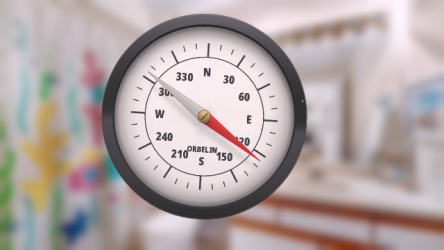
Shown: 125; °
